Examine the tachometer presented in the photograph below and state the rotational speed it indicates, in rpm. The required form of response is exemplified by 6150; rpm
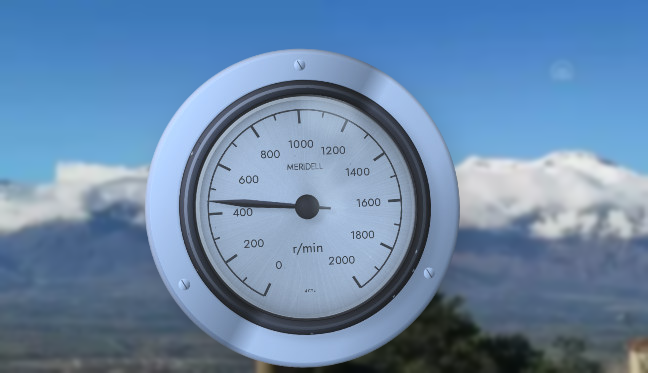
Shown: 450; rpm
